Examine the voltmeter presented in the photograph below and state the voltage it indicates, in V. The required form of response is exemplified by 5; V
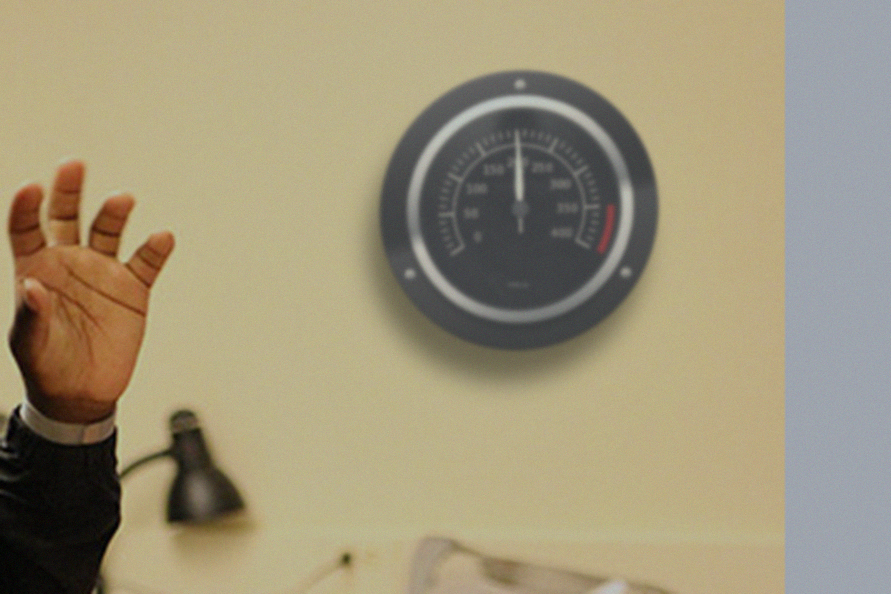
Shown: 200; V
